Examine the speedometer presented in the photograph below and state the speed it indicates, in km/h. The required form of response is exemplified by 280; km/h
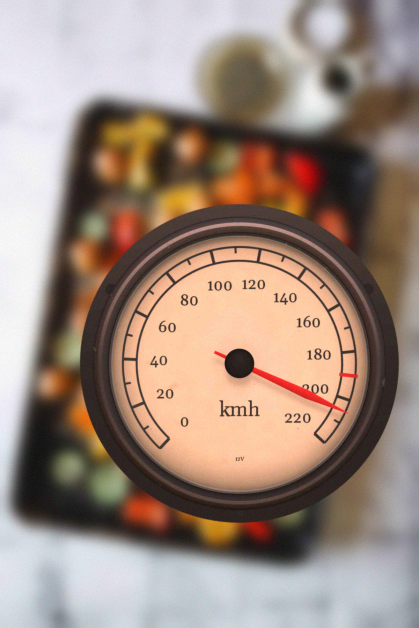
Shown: 205; km/h
